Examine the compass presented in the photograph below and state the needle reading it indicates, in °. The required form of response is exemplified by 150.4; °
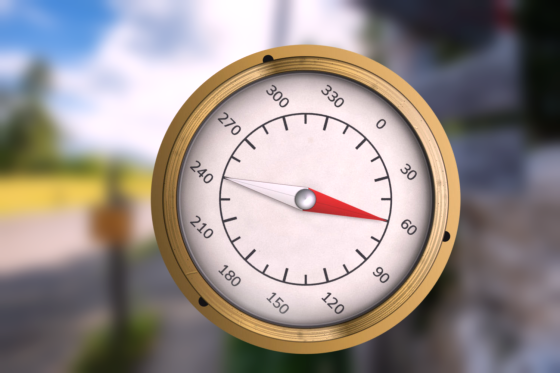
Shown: 60; °
